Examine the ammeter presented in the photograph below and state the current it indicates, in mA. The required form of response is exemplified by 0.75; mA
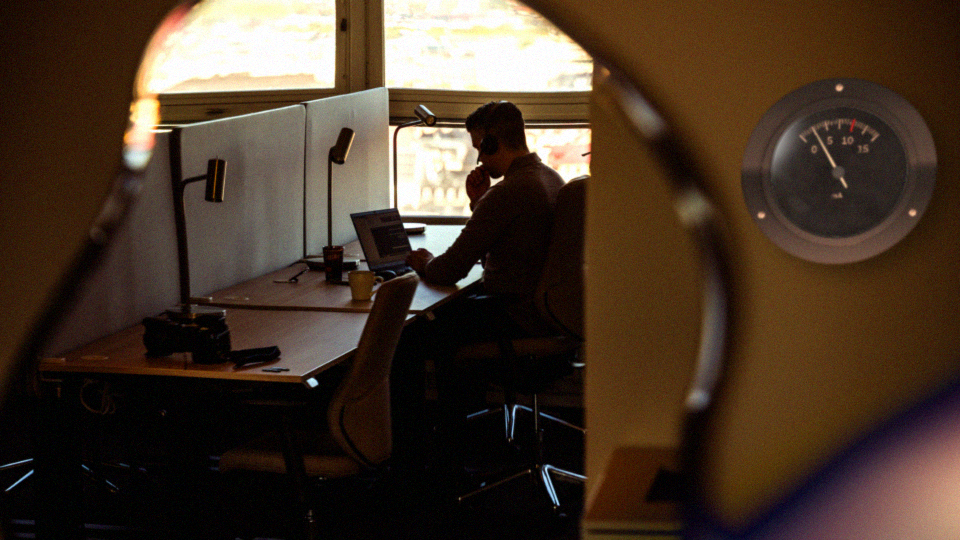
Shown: 2.5; mA
